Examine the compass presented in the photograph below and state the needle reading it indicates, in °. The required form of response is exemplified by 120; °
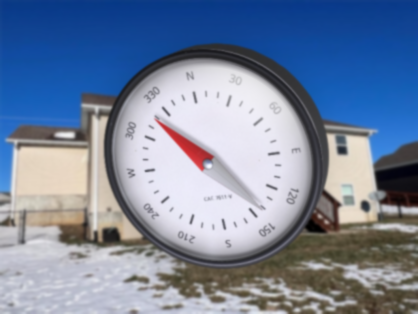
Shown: 320; °
